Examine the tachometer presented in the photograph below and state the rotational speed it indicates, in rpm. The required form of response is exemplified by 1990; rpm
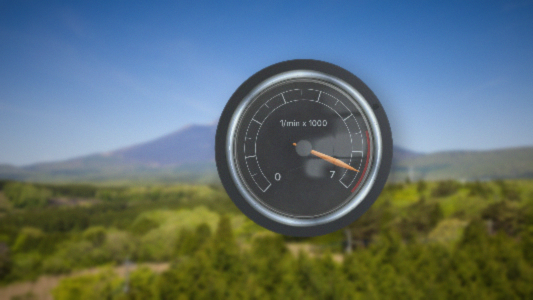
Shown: 6500; rpm
